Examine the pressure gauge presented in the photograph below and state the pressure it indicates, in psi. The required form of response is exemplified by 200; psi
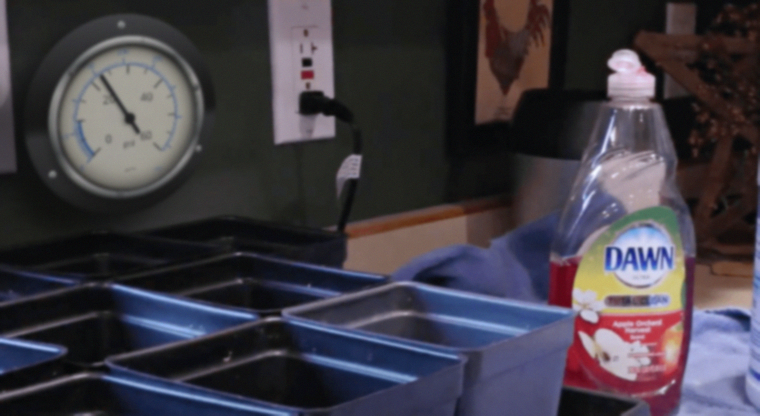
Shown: 22.5; psi
